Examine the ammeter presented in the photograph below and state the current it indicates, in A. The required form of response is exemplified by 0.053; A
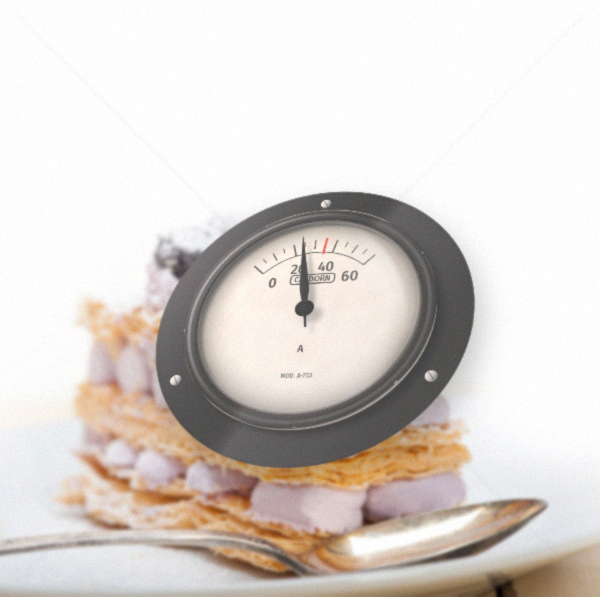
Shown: 25; A
